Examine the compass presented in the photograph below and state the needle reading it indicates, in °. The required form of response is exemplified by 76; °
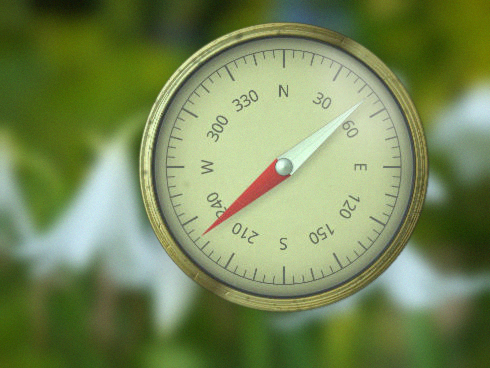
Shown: 230; °
